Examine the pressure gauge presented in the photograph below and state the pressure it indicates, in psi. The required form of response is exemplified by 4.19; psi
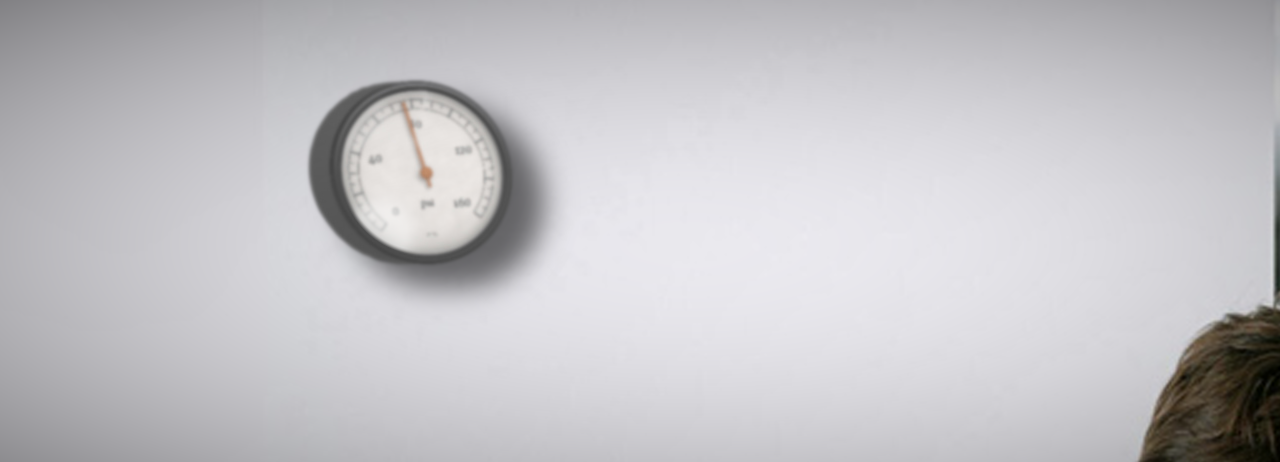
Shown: 75; psi
